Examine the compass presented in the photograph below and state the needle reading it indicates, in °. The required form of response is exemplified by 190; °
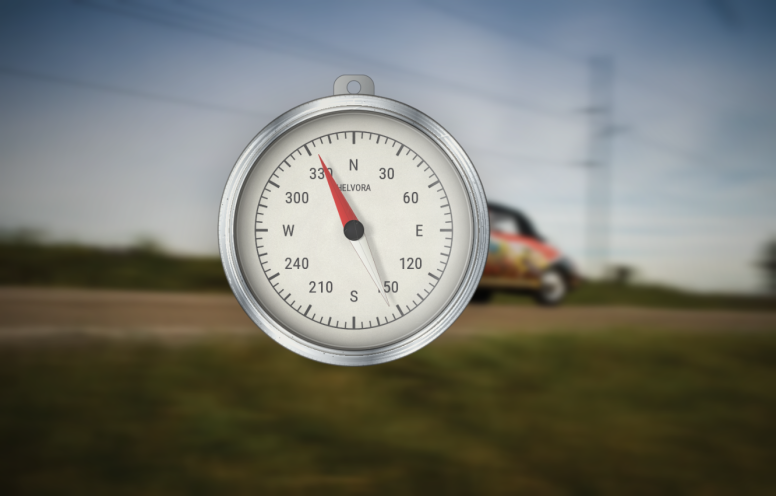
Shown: 335; °
